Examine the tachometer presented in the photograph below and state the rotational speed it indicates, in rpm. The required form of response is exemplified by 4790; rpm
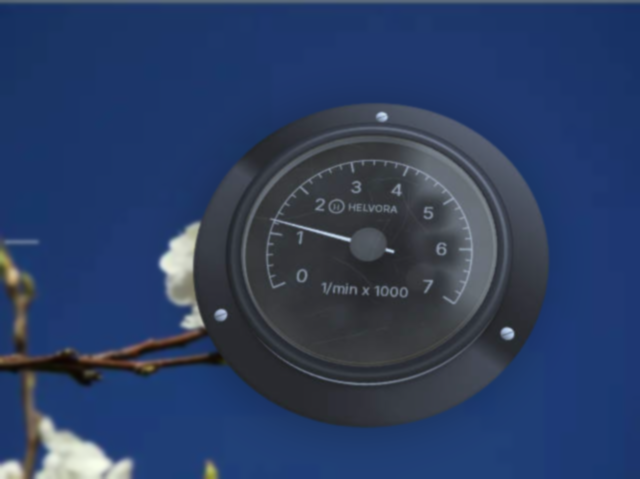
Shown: 1200; rpm
